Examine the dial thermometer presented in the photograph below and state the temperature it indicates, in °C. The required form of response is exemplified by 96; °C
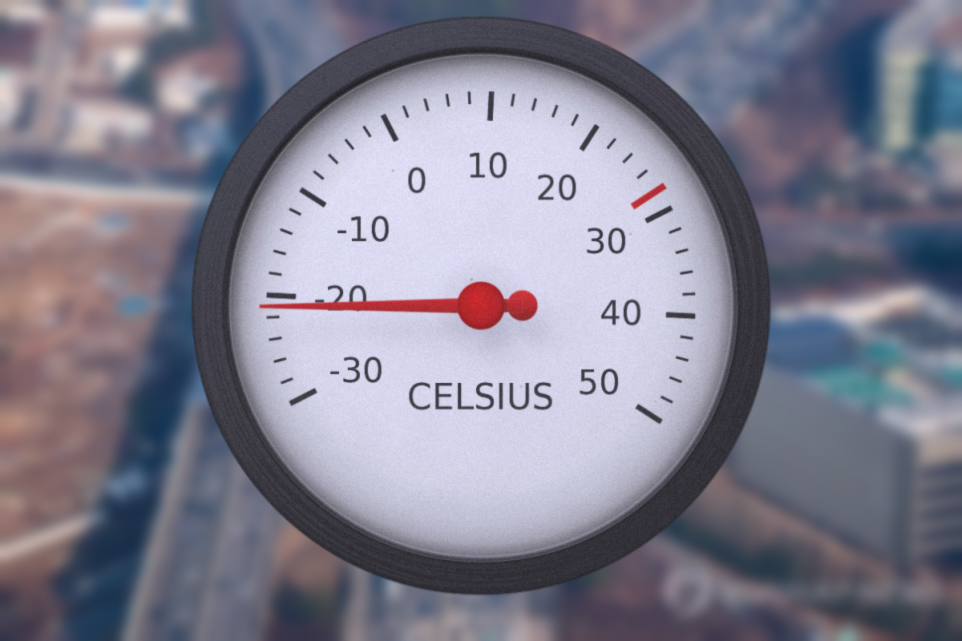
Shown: -21; °C
